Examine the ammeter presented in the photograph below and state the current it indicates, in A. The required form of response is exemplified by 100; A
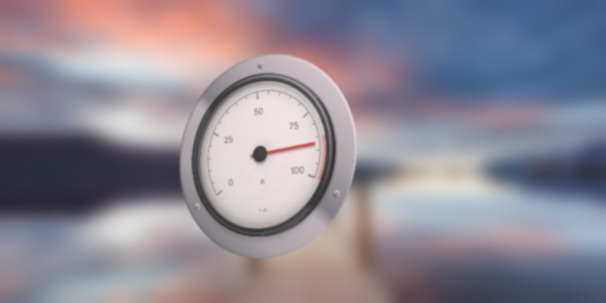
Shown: 87.5; A
